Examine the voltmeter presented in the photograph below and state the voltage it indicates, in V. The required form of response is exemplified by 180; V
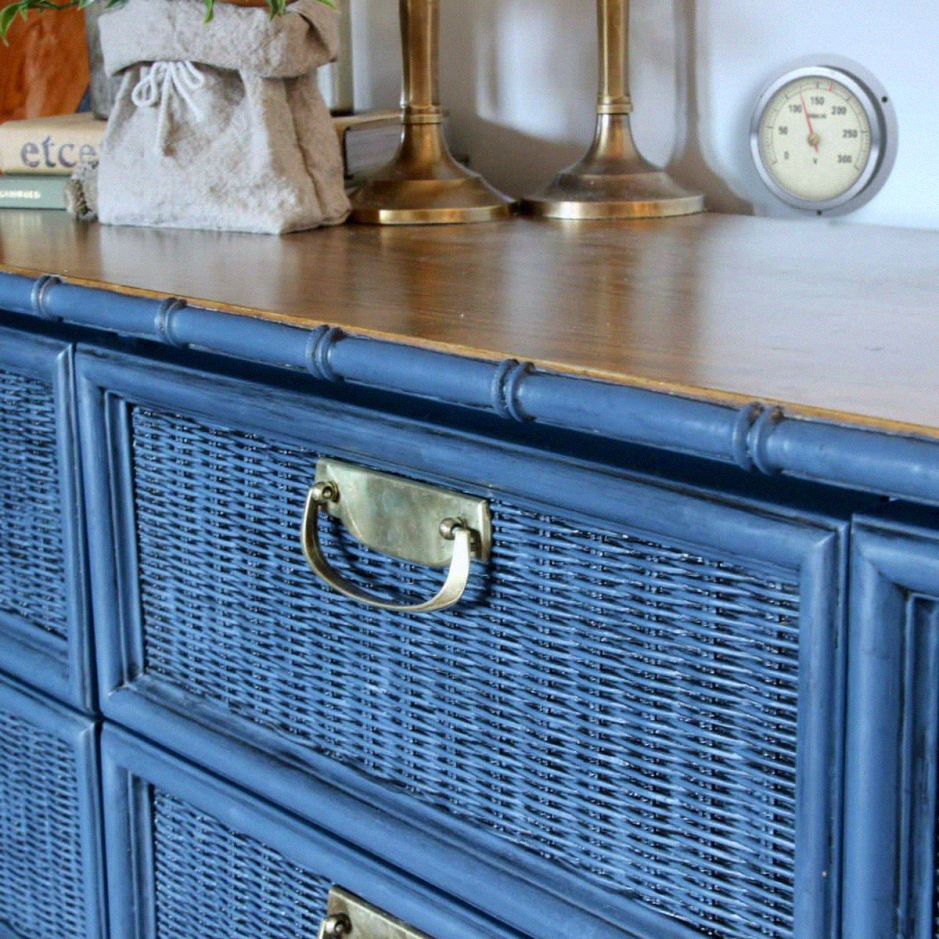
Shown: 125; V
